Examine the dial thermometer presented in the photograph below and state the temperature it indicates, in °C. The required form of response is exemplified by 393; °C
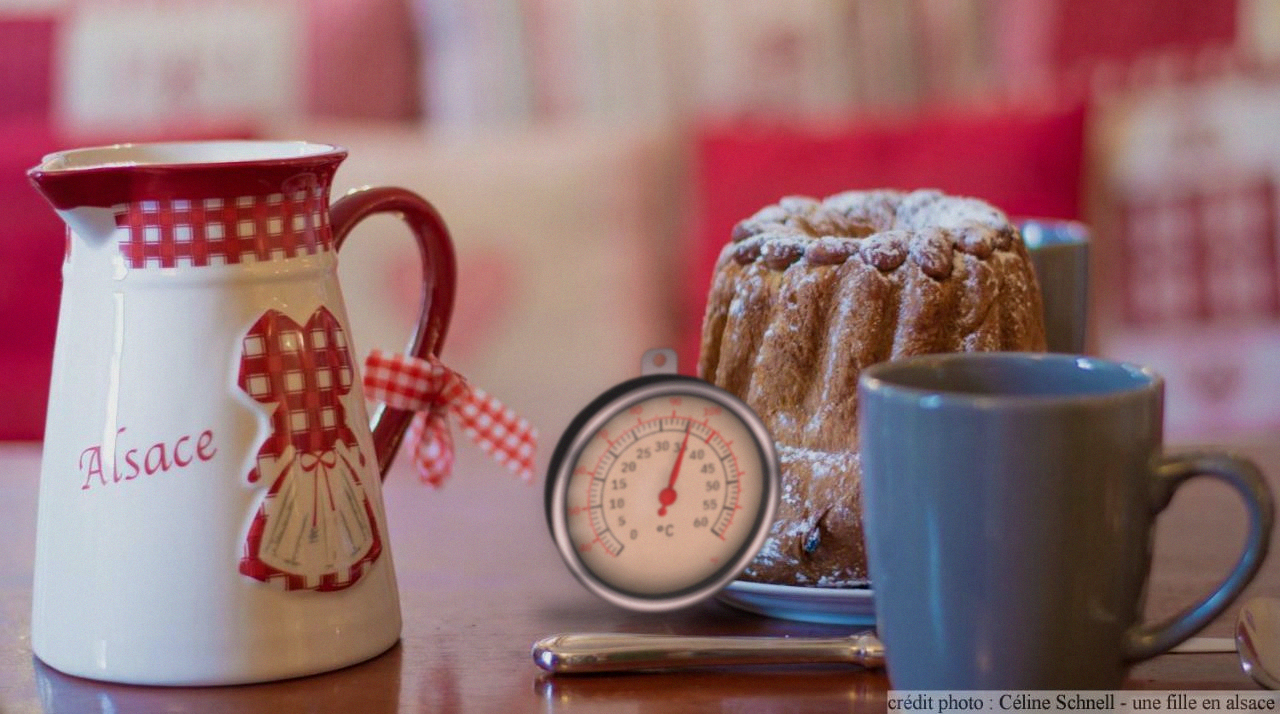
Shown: 35; °C
